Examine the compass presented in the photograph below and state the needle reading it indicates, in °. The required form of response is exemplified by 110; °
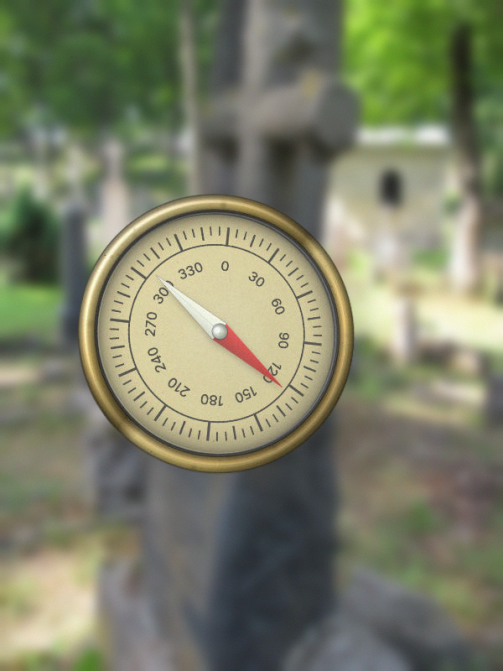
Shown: 125; °
